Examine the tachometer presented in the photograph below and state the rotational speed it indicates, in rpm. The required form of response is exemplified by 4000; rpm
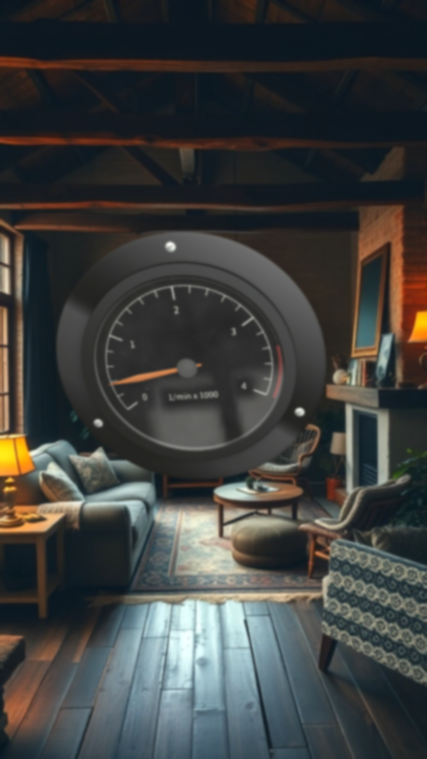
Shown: 400; rpm
